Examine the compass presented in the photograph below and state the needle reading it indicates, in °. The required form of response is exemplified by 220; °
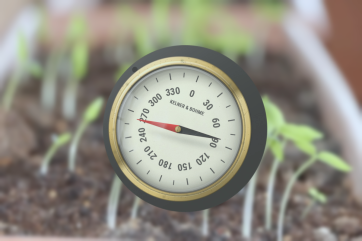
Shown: 262.5; °
